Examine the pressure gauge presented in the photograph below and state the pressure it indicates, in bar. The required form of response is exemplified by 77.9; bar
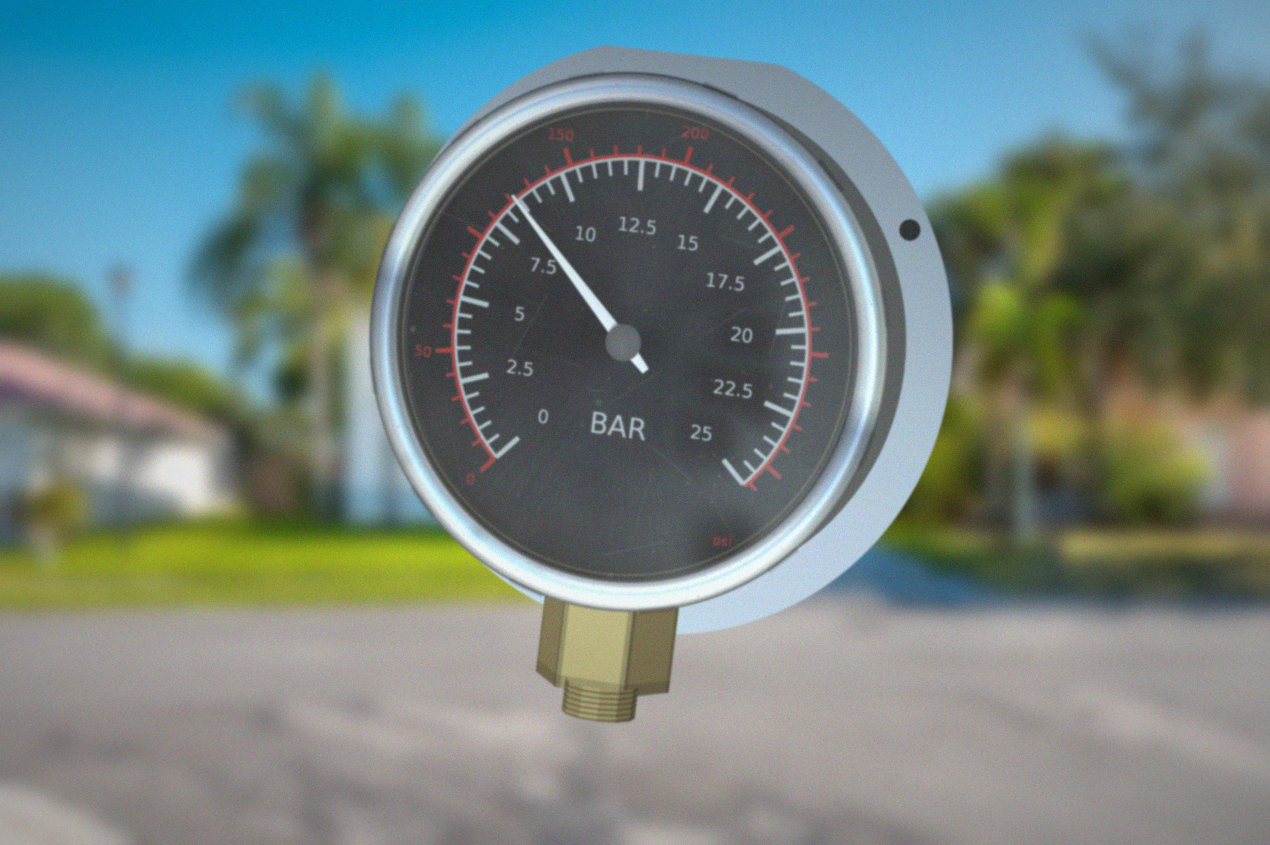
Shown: 8.5; bar
